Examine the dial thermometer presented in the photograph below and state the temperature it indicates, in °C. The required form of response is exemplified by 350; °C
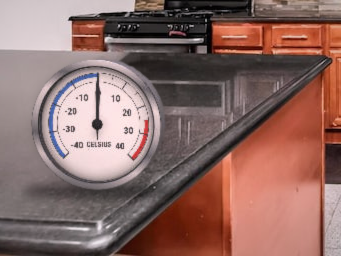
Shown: 0; °C
